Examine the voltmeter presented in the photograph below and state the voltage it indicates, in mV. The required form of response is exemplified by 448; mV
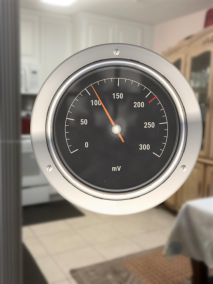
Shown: 110; mV
